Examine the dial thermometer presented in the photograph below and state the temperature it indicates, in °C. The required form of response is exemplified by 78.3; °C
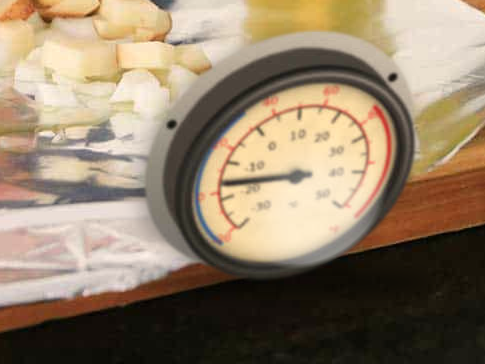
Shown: -15; °C
